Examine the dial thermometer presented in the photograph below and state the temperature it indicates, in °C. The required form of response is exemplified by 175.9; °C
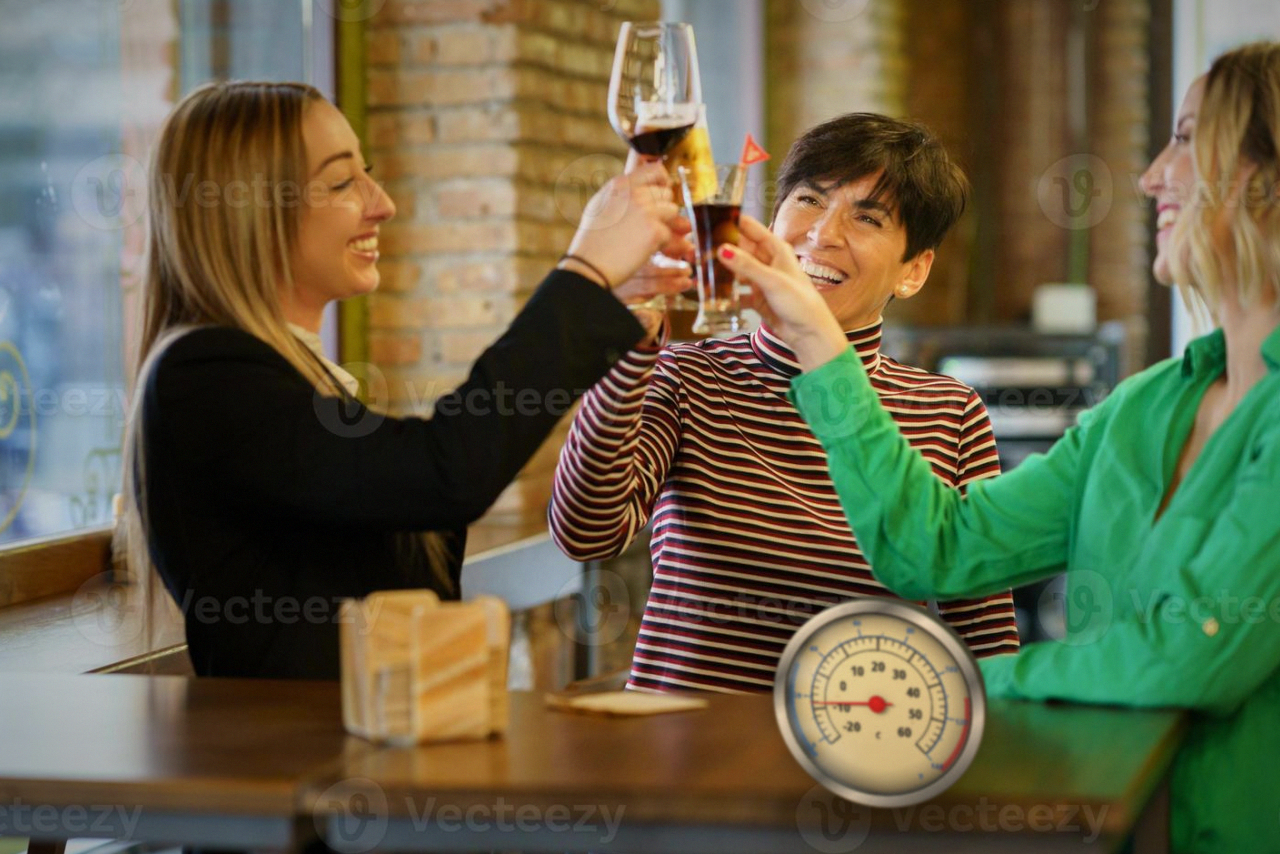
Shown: -8; °C
